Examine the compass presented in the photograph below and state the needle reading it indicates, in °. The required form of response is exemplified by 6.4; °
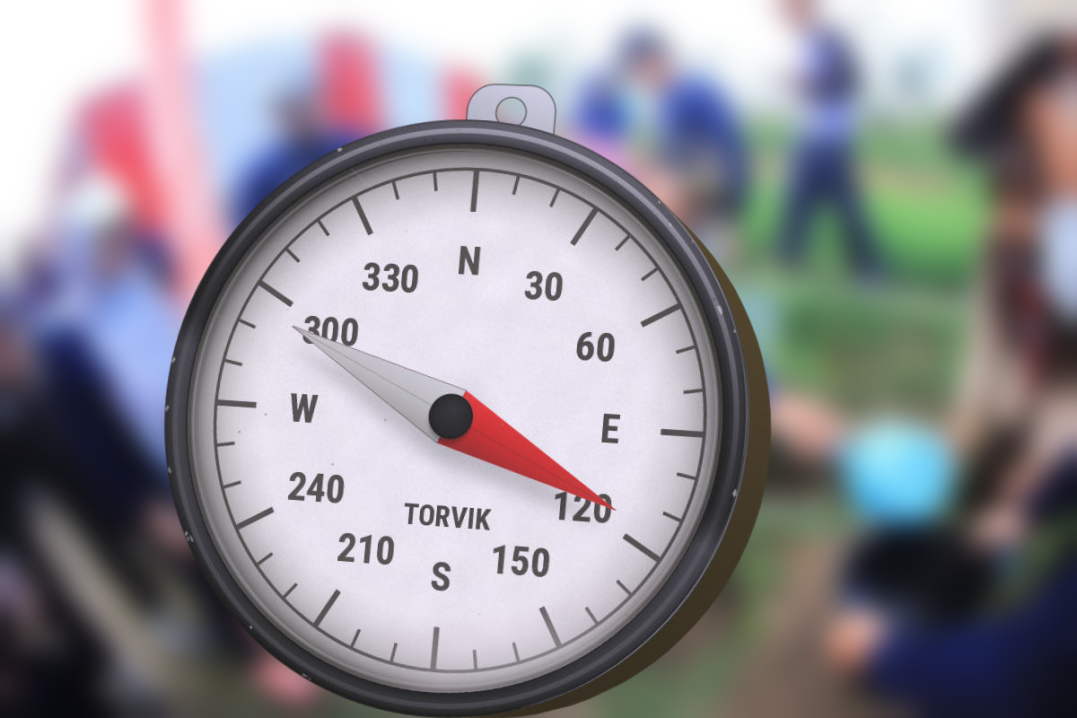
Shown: 115; °
